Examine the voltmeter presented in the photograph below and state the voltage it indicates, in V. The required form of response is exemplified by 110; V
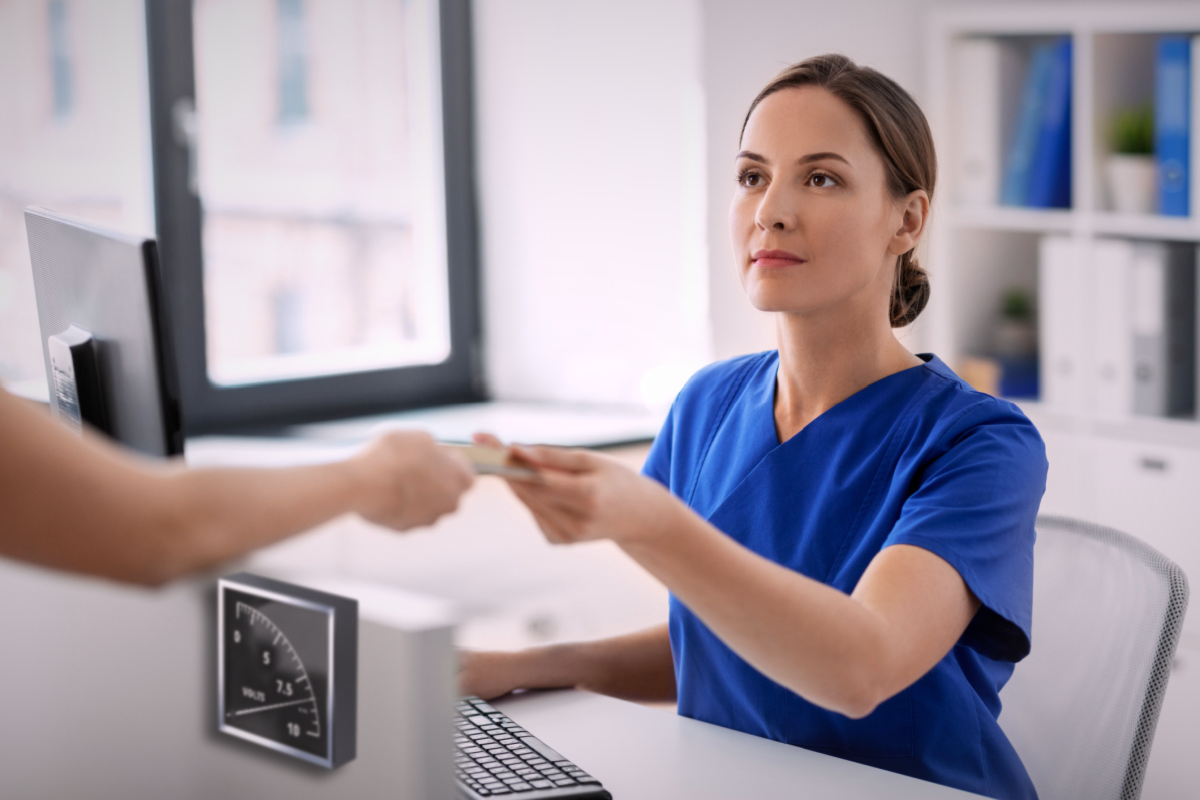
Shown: 8.5; V
